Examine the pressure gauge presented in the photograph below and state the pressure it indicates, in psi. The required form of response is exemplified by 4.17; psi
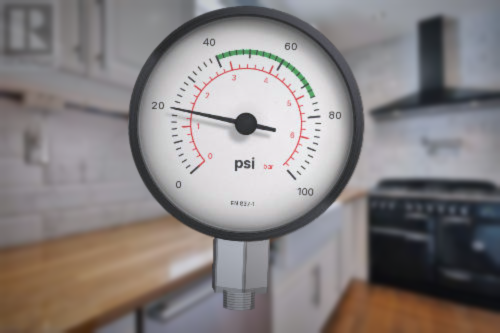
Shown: 20; psi
